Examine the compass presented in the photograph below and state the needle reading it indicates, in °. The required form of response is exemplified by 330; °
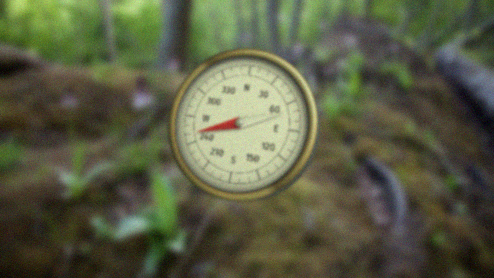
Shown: 250; °
